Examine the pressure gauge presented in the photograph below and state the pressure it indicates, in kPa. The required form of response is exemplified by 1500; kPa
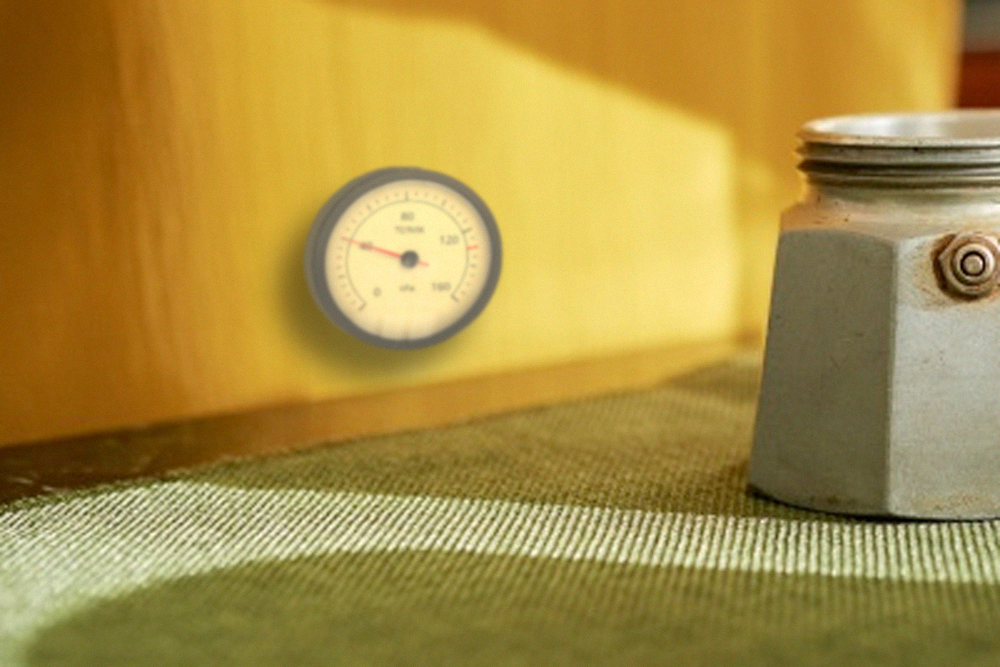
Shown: 40; kPa
